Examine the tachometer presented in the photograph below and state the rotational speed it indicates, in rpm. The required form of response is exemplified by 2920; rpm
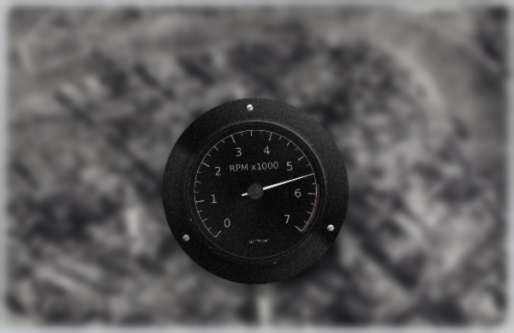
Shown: 5500; rpm
